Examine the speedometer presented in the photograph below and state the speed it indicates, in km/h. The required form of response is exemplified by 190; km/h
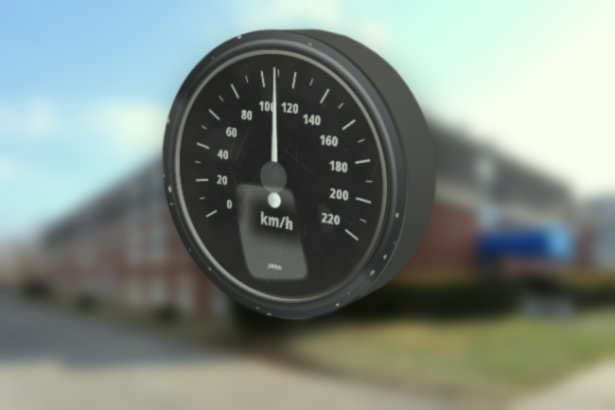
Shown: 110; km/h
